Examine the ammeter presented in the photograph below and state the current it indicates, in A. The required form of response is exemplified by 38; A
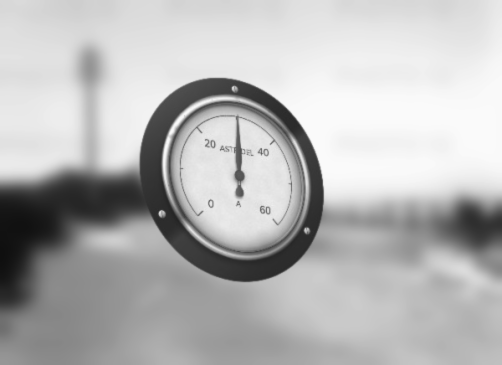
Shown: 30; A
